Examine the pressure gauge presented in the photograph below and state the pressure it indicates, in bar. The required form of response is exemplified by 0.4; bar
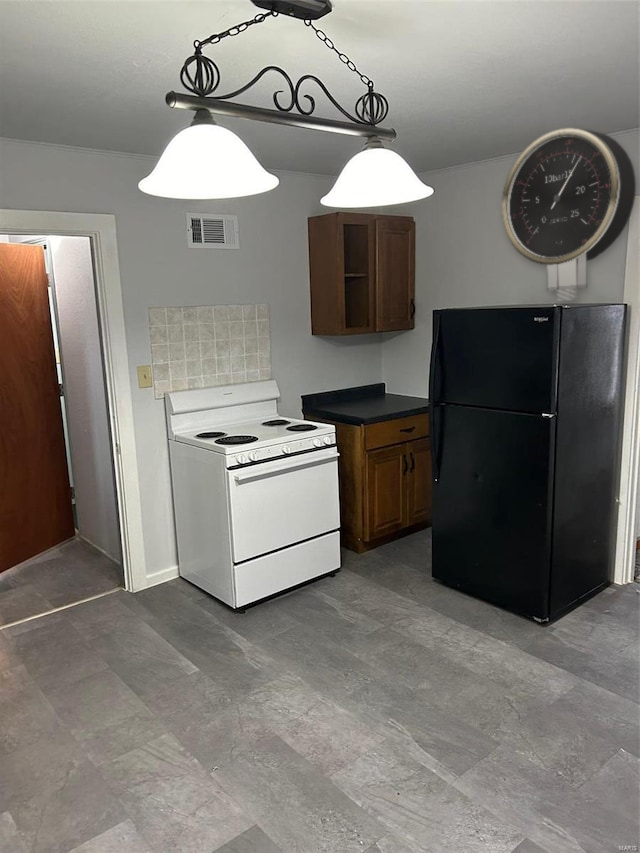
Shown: 16; bar
